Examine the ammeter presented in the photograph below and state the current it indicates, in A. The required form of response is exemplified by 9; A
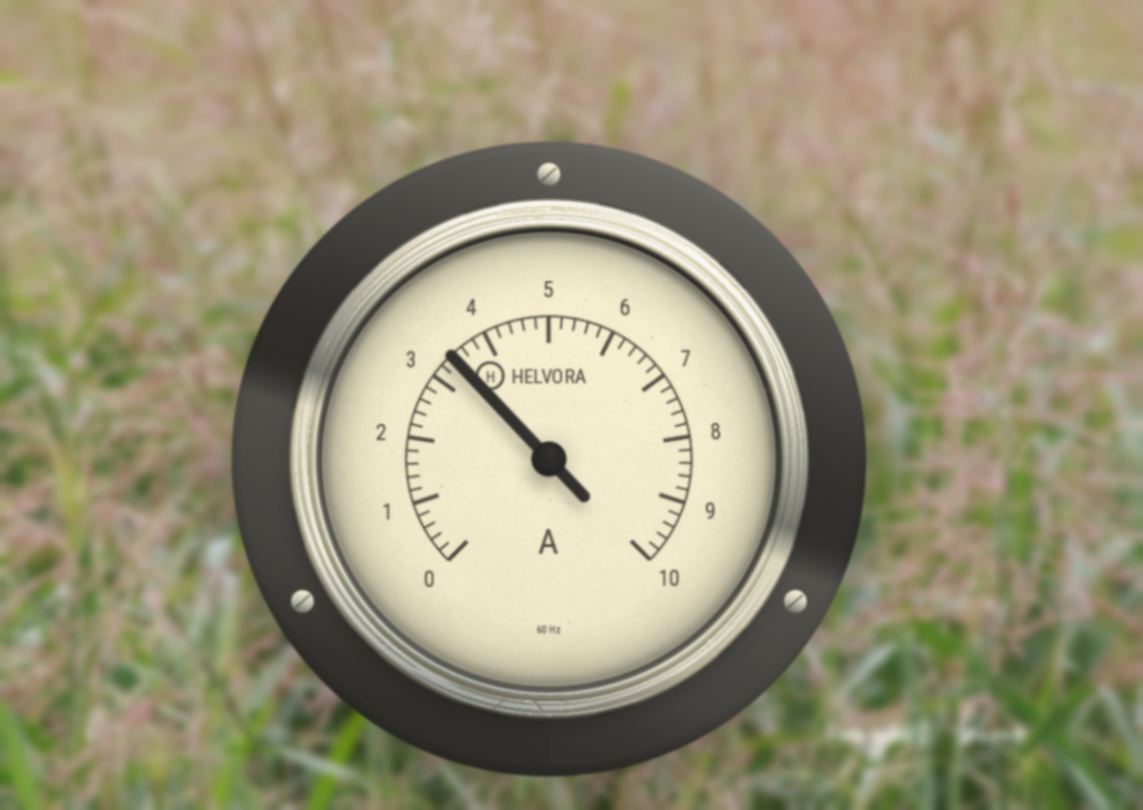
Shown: 3.4; A
